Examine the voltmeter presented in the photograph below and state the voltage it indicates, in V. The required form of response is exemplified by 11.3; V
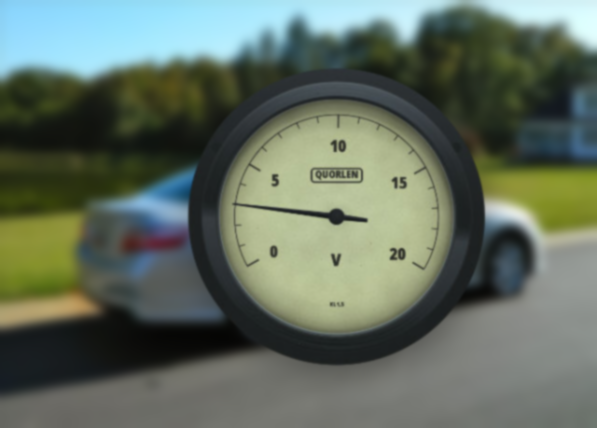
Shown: 3; V
